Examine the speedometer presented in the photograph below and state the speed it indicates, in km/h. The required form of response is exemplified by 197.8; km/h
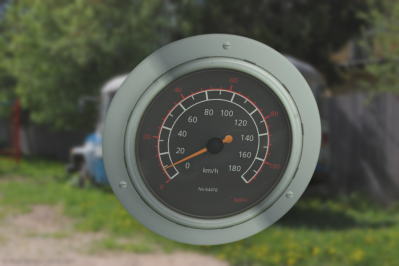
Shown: 10; km/h
